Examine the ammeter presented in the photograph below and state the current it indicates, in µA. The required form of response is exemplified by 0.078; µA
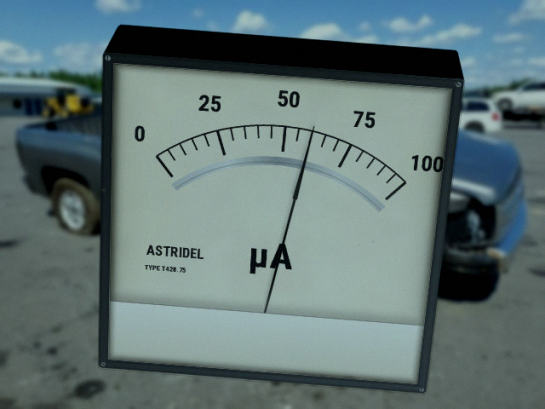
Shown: 60; µA
